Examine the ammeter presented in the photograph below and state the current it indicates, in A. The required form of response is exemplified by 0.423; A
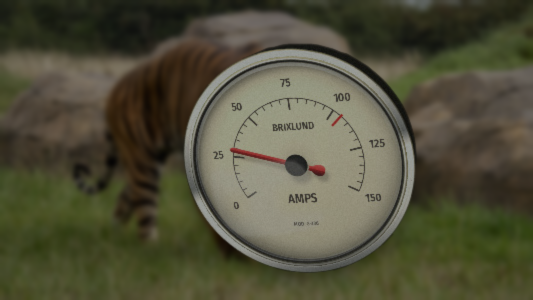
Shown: 30; A
